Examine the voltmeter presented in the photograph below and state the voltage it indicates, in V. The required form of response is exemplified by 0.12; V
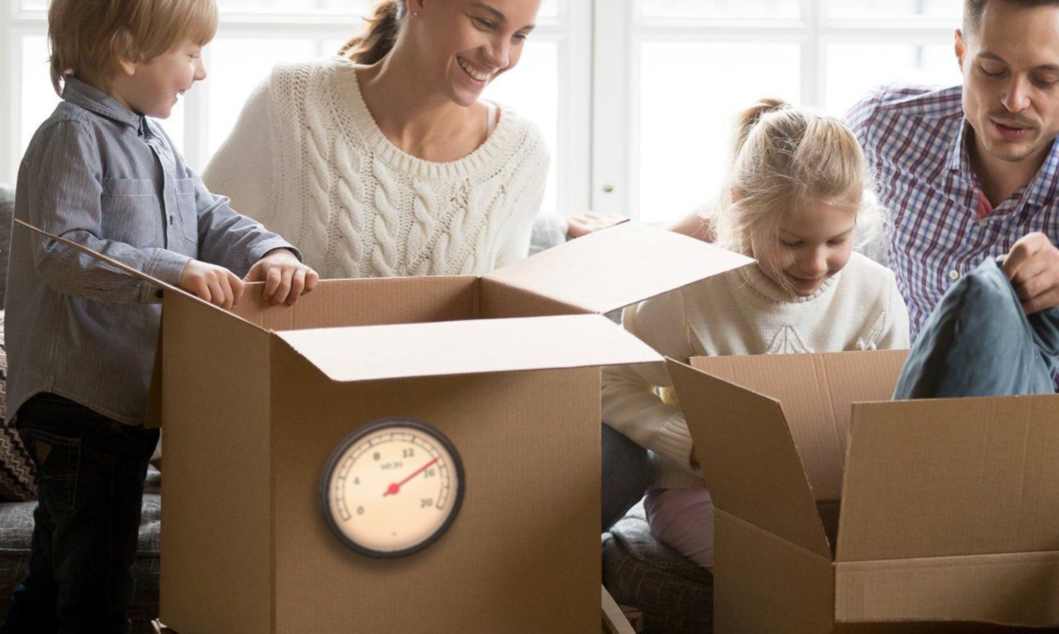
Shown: 15; V
